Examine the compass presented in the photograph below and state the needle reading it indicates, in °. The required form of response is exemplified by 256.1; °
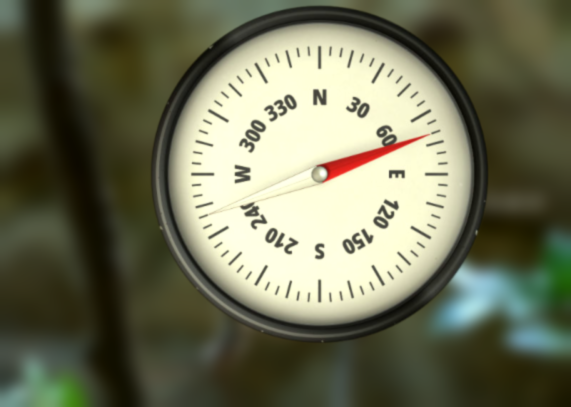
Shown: 70; °
